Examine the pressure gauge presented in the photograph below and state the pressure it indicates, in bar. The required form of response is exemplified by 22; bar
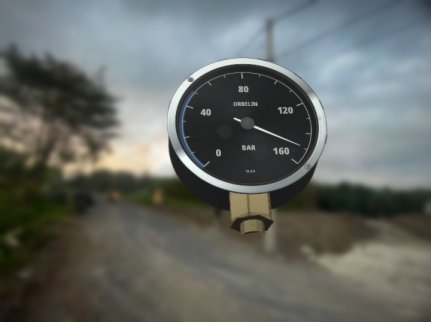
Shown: 150; bar
